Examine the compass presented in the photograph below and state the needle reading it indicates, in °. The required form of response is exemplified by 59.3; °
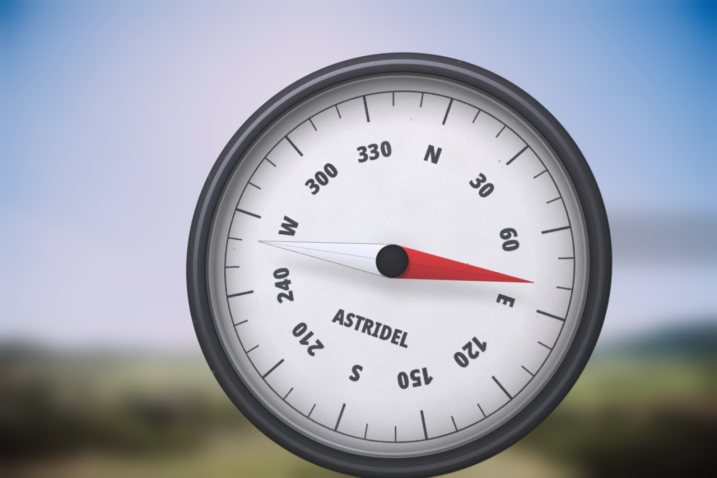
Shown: 80; °
